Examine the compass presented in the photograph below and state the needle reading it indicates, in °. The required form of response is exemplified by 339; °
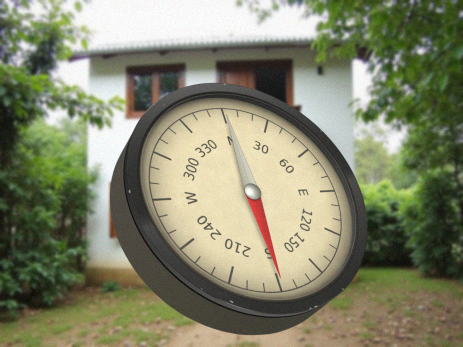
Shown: 180; °
